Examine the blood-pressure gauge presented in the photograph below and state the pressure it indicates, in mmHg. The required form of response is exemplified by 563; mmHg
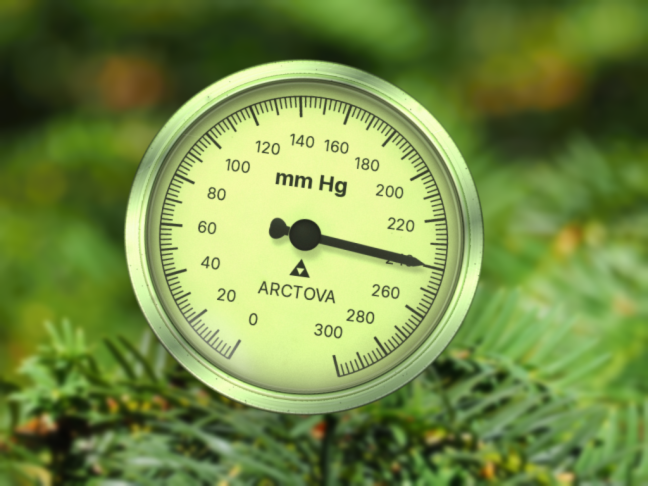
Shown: 240; mmHg
